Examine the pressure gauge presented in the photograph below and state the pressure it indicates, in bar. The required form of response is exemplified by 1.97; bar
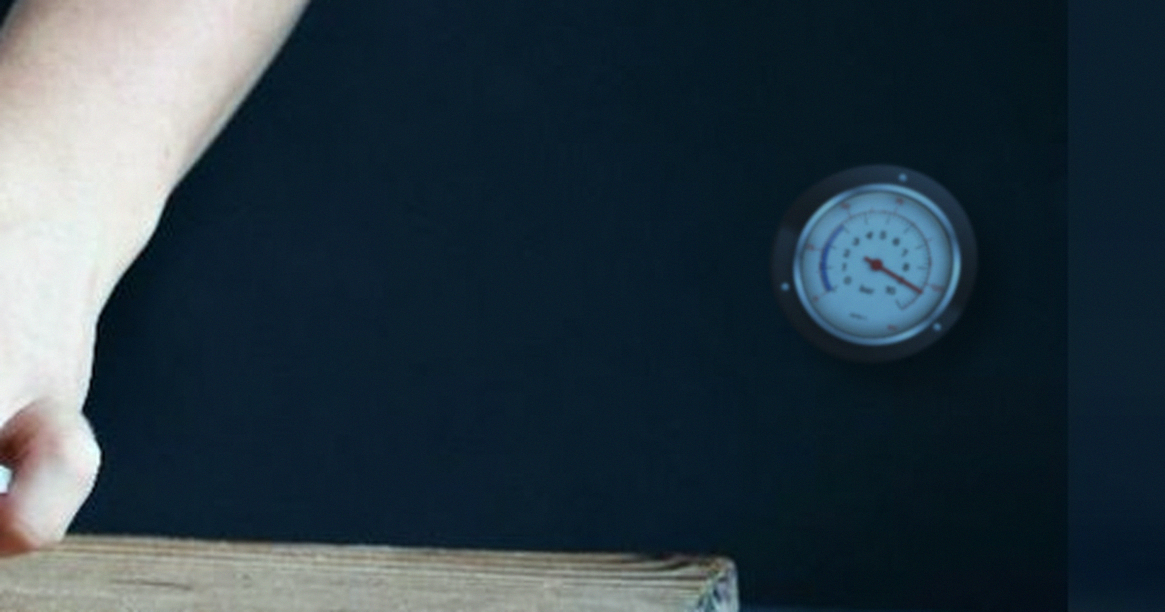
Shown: 9; bar
